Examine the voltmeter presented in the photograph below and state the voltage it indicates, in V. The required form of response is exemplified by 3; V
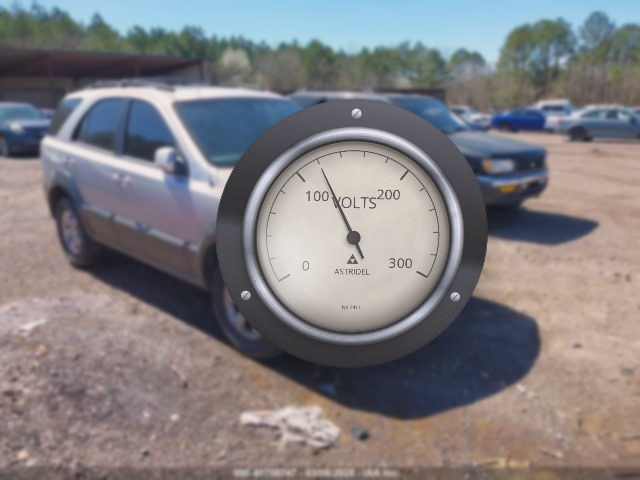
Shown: 120; V
